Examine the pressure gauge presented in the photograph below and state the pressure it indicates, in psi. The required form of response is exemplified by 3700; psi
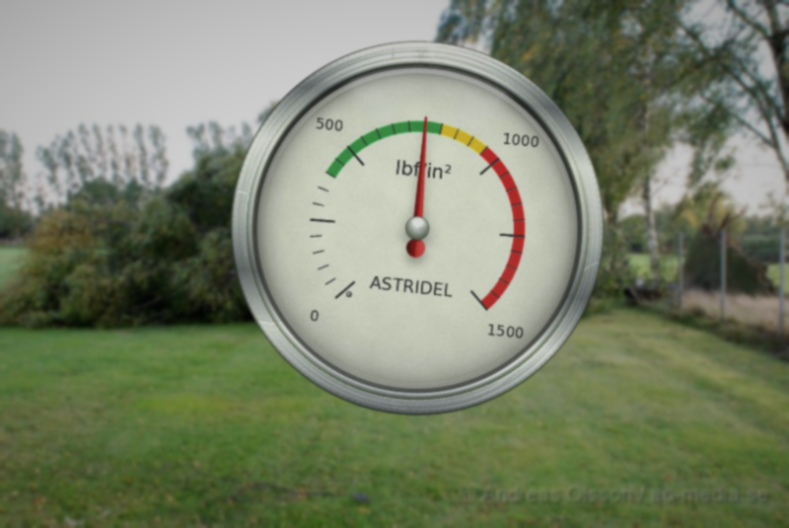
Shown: 750; psi
